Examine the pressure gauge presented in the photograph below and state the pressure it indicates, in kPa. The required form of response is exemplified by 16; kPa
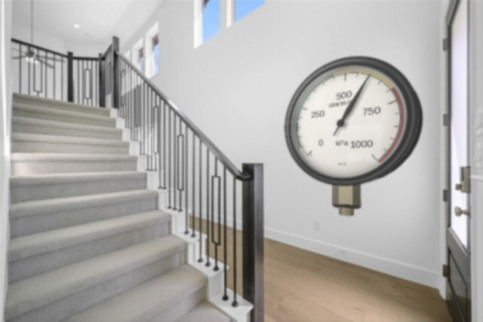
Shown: 600; kPa
